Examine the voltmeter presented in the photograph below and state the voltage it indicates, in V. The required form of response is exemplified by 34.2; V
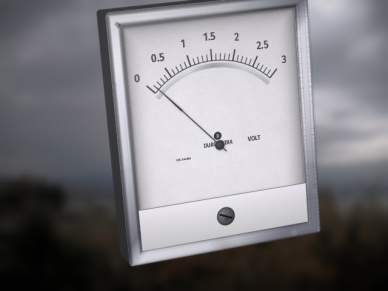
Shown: 0.1; V
